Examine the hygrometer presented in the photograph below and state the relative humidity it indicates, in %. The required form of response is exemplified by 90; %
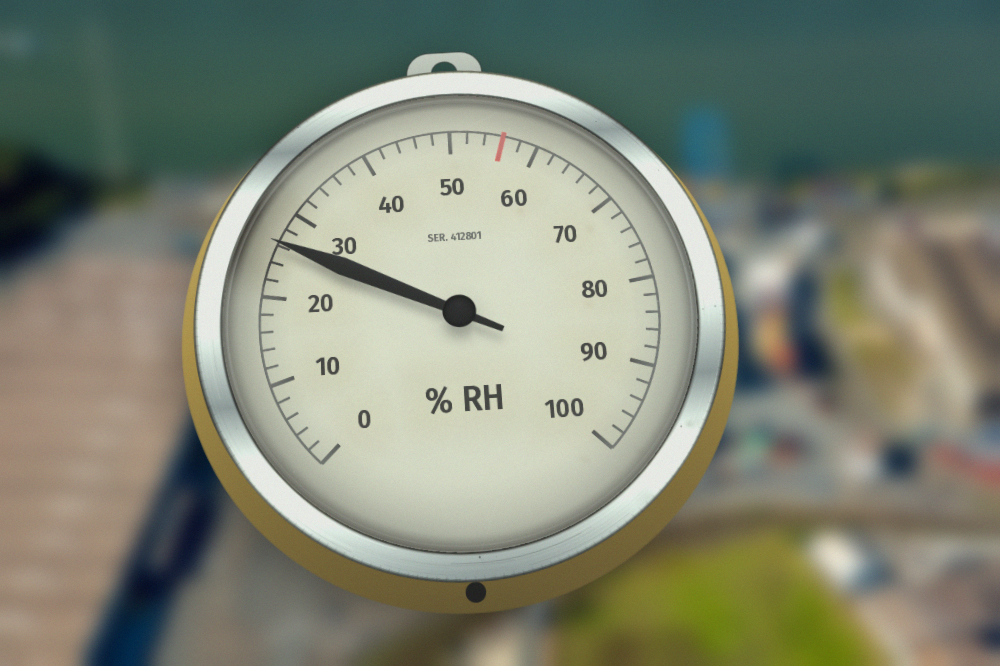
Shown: 26; %
